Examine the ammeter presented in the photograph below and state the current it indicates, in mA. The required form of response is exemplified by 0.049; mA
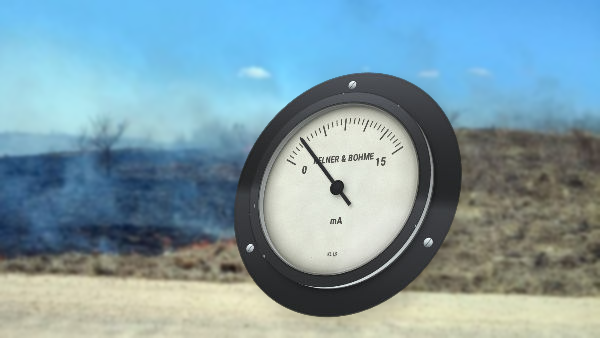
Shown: 2.5; mA
